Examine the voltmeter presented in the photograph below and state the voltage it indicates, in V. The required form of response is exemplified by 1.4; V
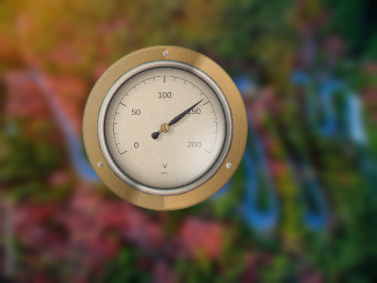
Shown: 145; V
